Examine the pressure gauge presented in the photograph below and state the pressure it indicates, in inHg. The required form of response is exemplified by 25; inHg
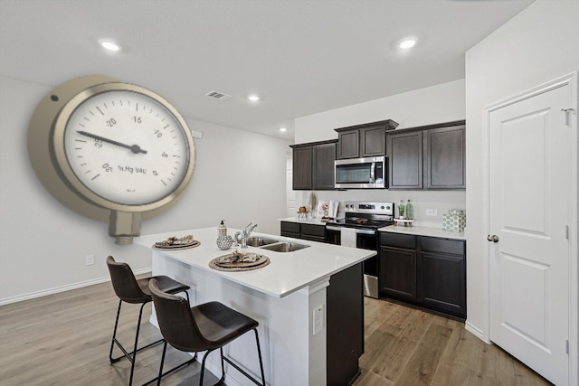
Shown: -24; inHg
